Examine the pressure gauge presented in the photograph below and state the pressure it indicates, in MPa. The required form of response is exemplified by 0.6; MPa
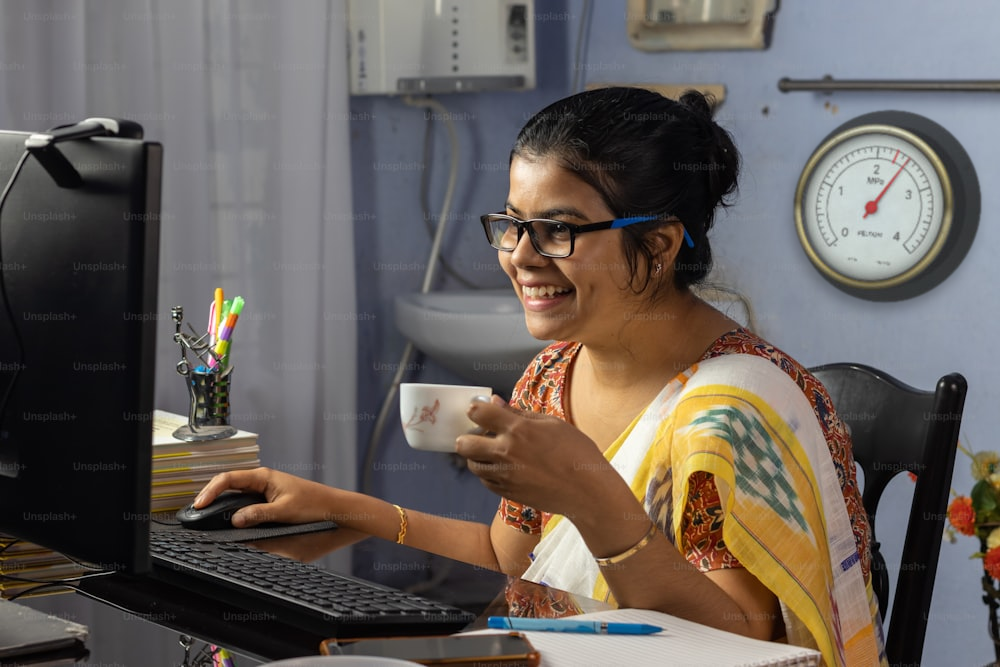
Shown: 2.5; MPa
